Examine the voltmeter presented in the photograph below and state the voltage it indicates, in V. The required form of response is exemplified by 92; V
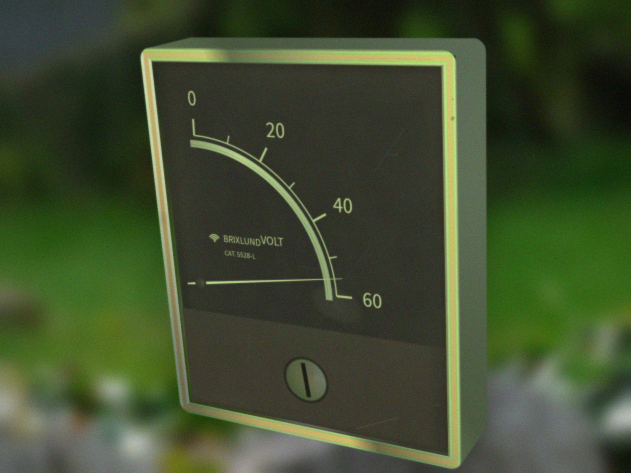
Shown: 55; V
